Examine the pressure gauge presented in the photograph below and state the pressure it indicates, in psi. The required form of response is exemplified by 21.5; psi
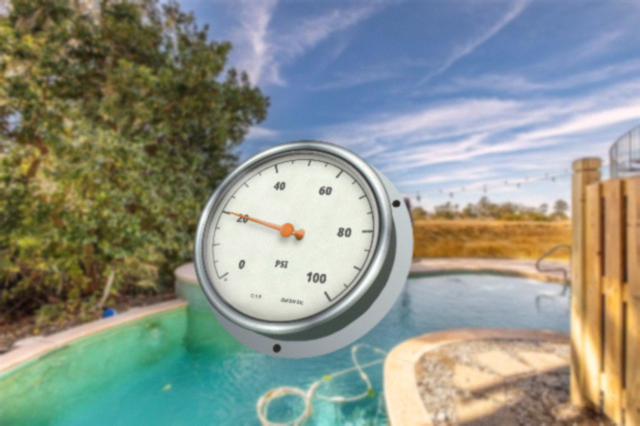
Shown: 20; psi
